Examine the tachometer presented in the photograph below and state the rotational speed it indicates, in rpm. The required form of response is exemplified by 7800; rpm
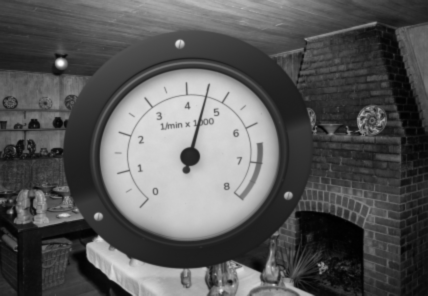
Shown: 4500; rpm
